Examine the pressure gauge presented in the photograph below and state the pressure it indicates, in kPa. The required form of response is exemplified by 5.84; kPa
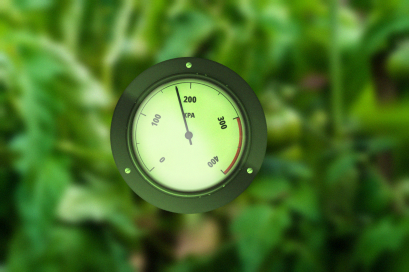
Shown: 175; kPa
